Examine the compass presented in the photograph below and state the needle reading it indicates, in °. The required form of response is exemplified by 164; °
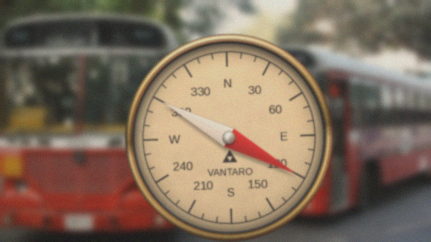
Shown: 120; °
